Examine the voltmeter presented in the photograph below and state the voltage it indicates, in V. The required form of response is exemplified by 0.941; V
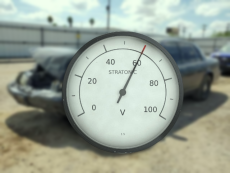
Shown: 60; V
